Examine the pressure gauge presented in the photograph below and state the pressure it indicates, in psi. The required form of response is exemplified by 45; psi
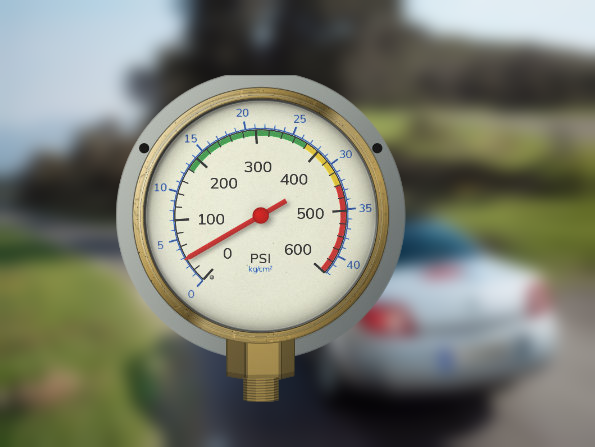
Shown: 40; psi
